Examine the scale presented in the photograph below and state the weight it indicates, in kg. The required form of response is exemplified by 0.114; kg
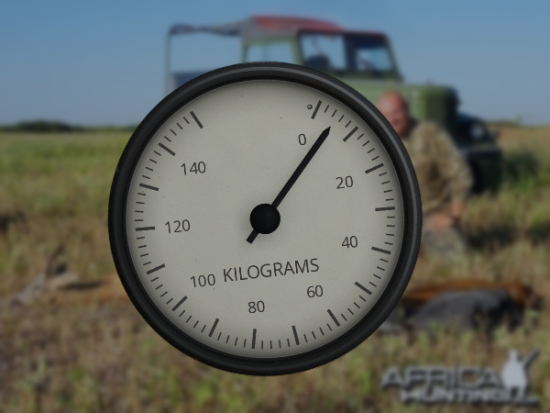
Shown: 5; kg
